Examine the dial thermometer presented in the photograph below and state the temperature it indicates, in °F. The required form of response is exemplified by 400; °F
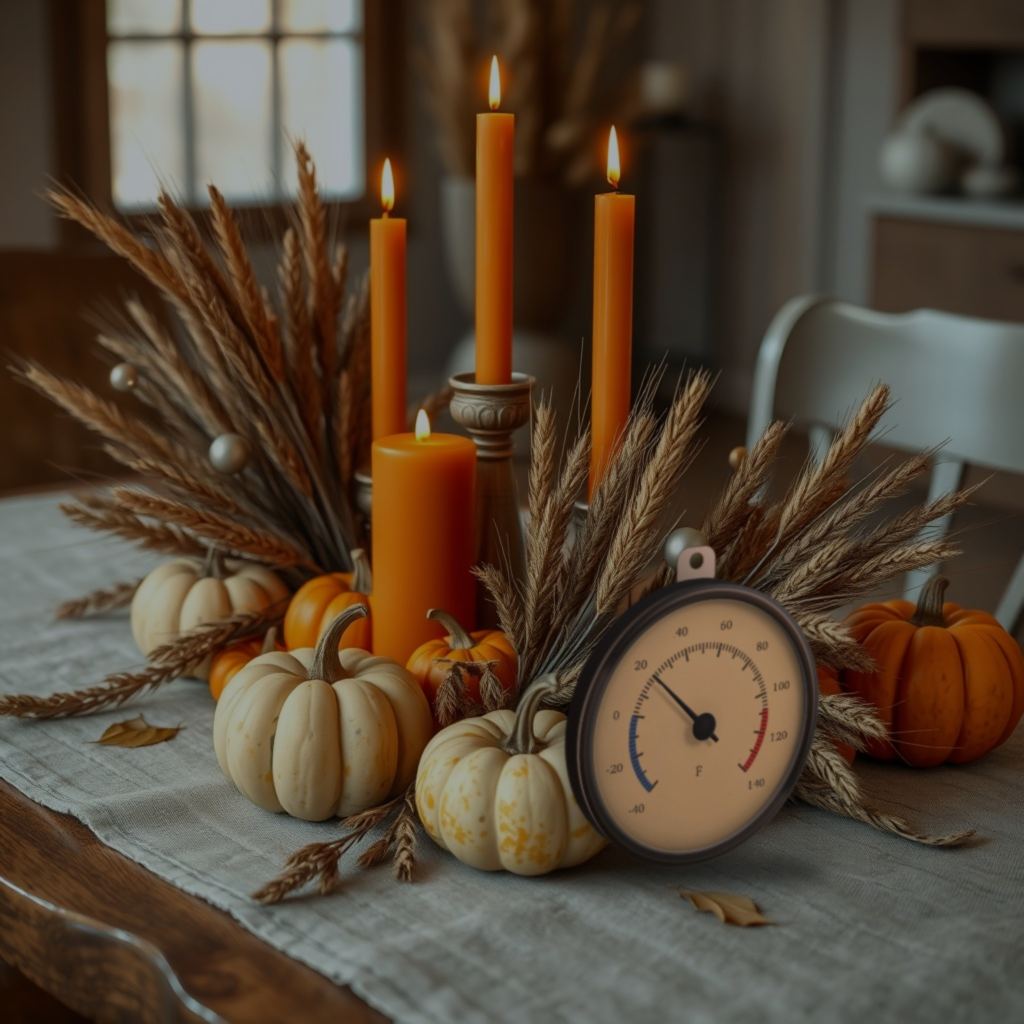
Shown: 20; °F
